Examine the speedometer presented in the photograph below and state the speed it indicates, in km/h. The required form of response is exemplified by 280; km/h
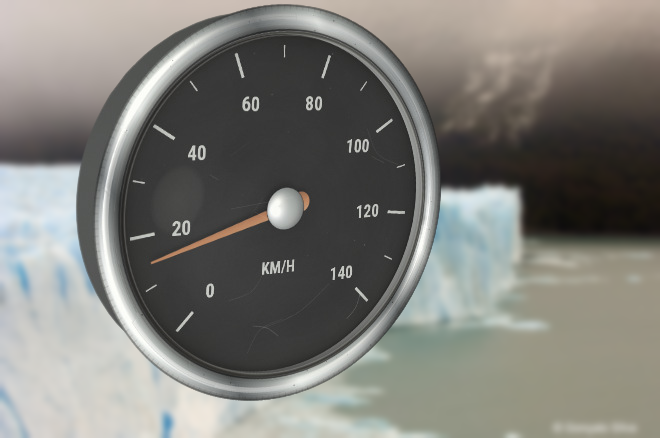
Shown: 15; km/h
